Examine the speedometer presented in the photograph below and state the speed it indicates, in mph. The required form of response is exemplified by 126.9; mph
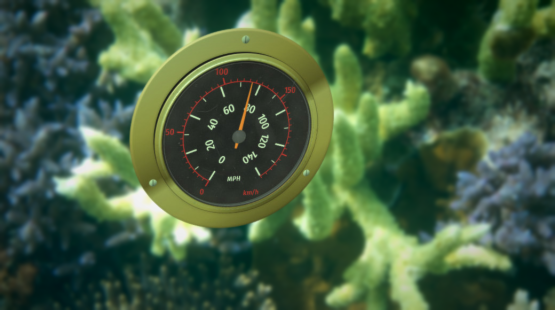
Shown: 75; mph
